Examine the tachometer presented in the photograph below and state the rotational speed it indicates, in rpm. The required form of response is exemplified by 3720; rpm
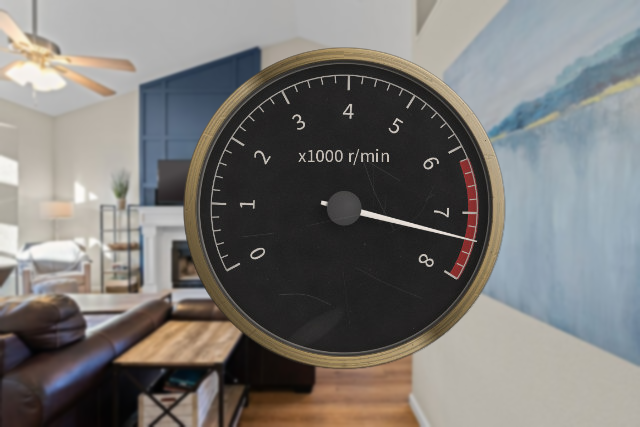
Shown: 7400; rpm
